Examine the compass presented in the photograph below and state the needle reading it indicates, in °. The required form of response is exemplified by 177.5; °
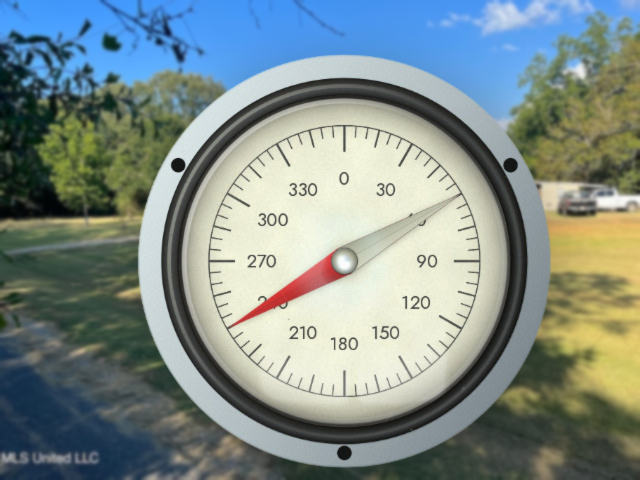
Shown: 240; °
